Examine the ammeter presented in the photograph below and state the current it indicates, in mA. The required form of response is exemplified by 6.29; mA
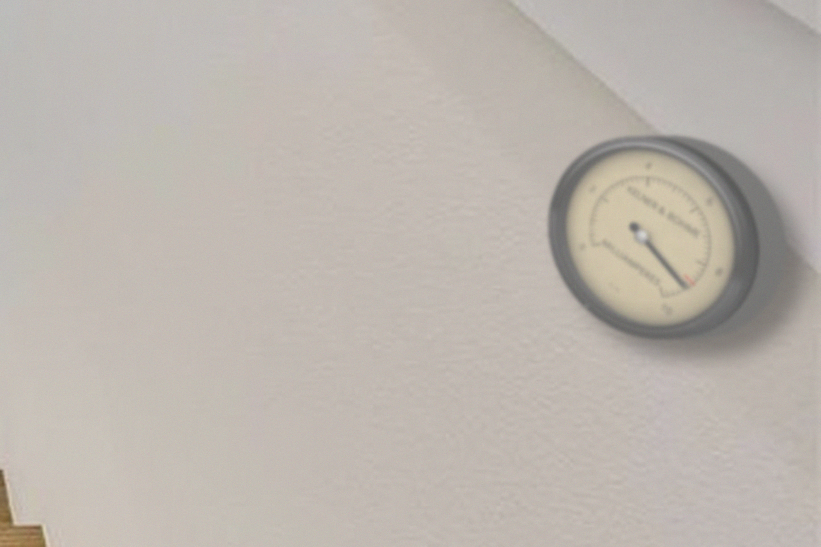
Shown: 9; mA
